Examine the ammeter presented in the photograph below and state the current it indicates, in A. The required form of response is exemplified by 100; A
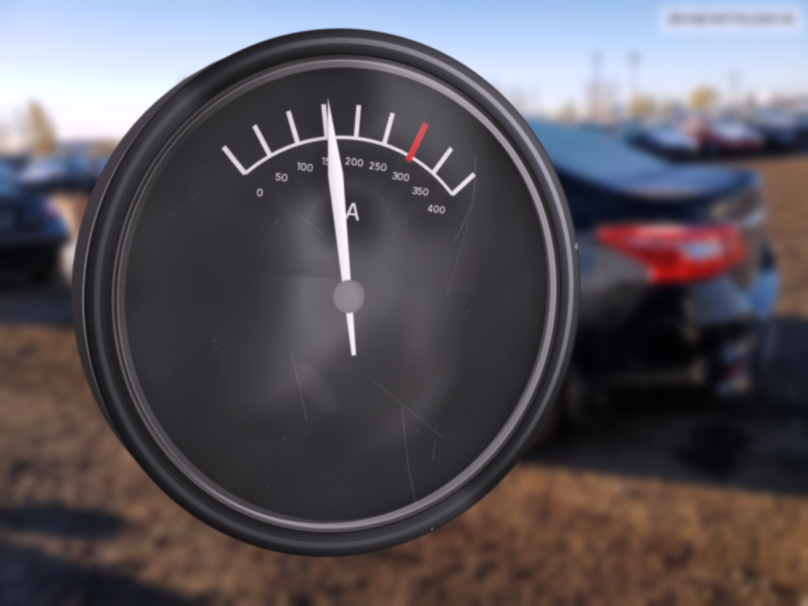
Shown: 150; A
